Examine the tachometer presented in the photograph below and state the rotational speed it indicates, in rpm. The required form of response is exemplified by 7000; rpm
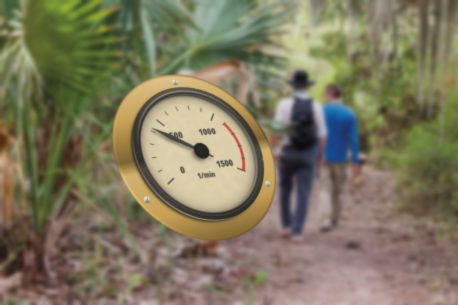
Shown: 400; rpm
